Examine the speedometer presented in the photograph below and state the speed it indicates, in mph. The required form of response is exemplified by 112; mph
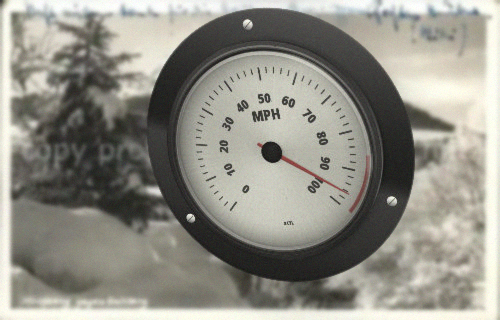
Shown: 96; mph
